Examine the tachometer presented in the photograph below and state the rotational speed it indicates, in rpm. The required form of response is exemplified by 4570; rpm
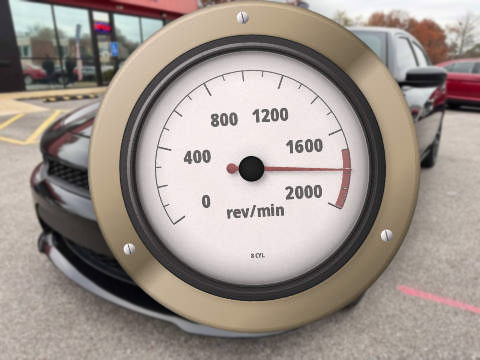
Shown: 1800; rpm
